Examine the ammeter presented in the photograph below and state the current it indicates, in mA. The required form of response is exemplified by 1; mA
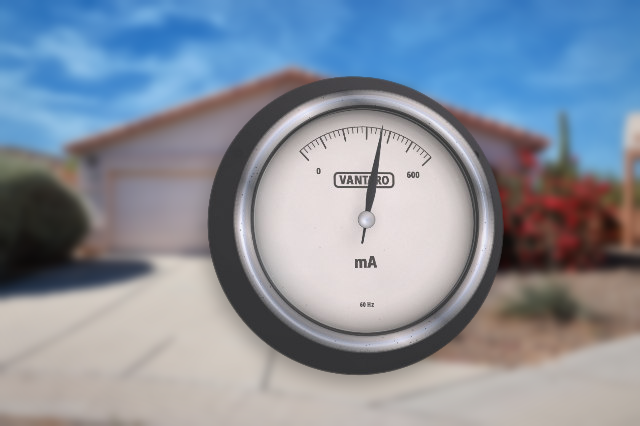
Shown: 360; mA
